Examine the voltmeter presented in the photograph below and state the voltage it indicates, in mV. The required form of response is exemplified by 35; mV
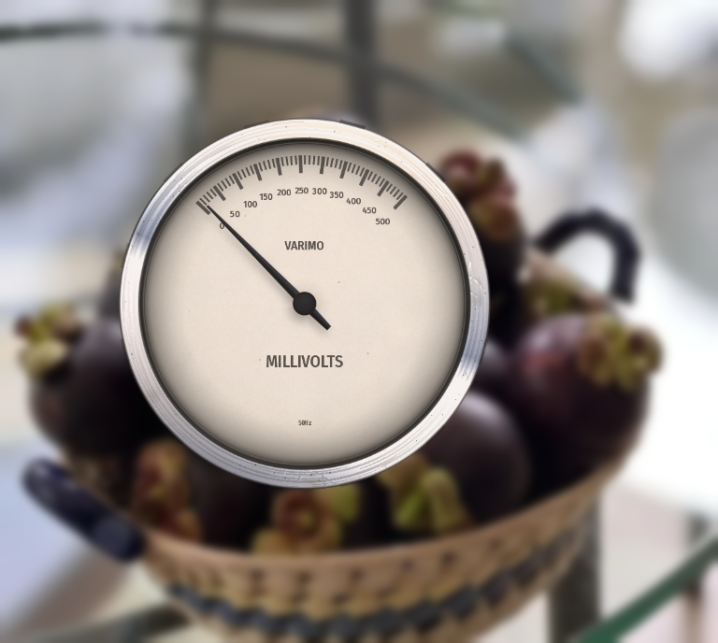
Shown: 10; mV
